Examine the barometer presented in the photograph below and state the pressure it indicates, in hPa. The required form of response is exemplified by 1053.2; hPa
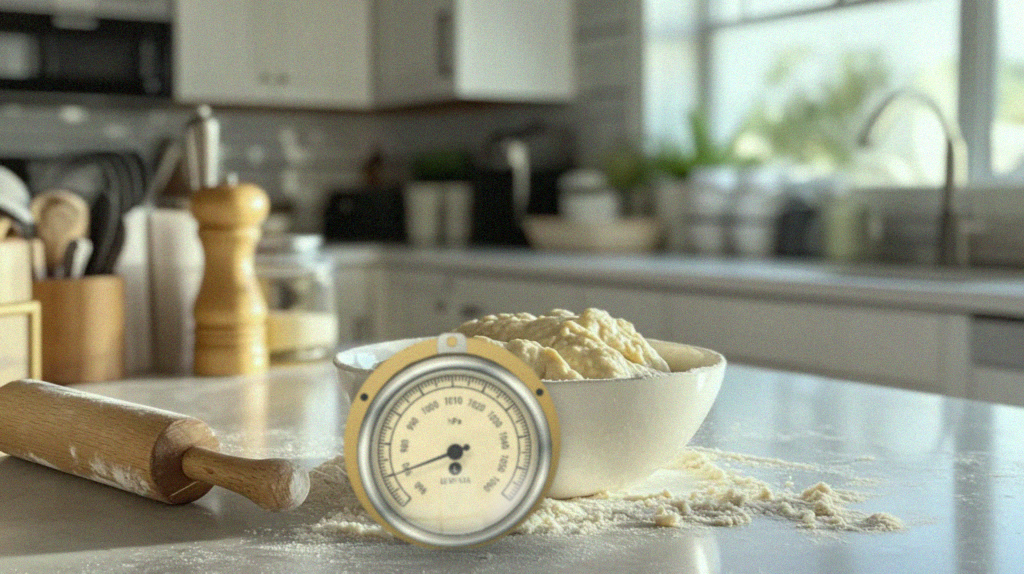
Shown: 970; hPa
